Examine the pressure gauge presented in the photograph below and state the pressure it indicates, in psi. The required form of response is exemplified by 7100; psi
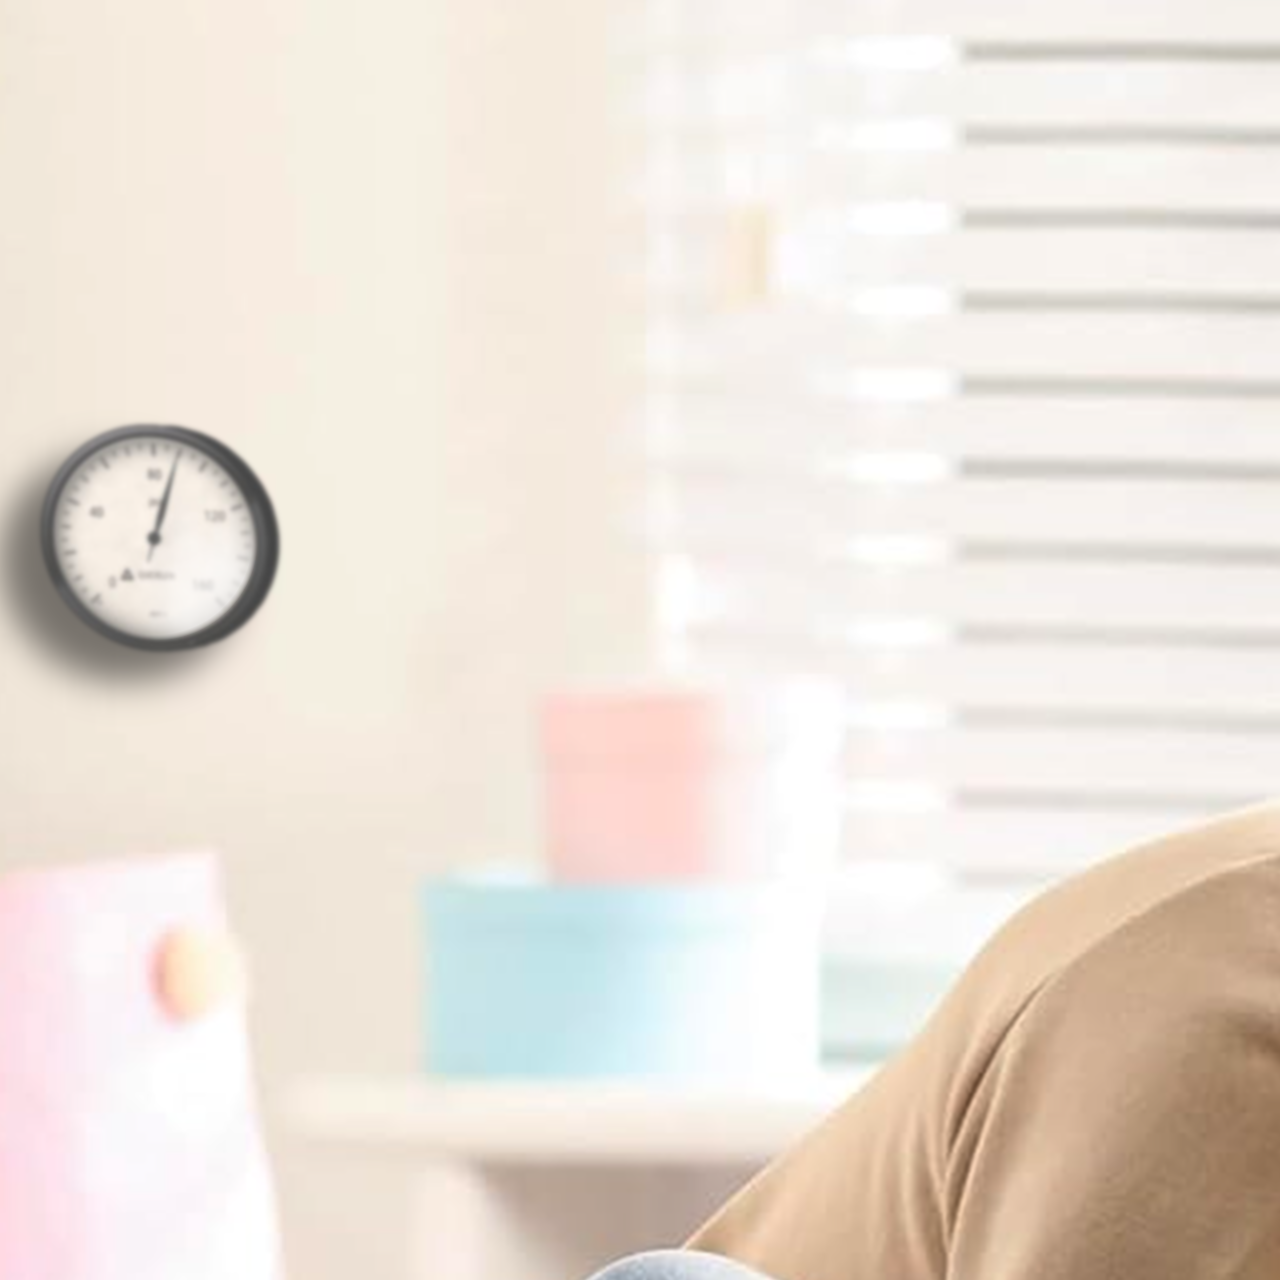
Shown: 90; psi
